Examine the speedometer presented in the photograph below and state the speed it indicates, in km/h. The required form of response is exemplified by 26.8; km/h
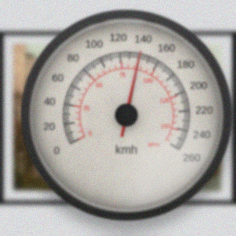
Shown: 140; km/h
